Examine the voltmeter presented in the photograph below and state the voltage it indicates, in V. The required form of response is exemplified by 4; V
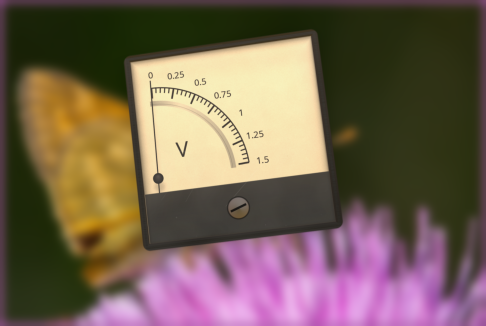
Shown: 0; V
